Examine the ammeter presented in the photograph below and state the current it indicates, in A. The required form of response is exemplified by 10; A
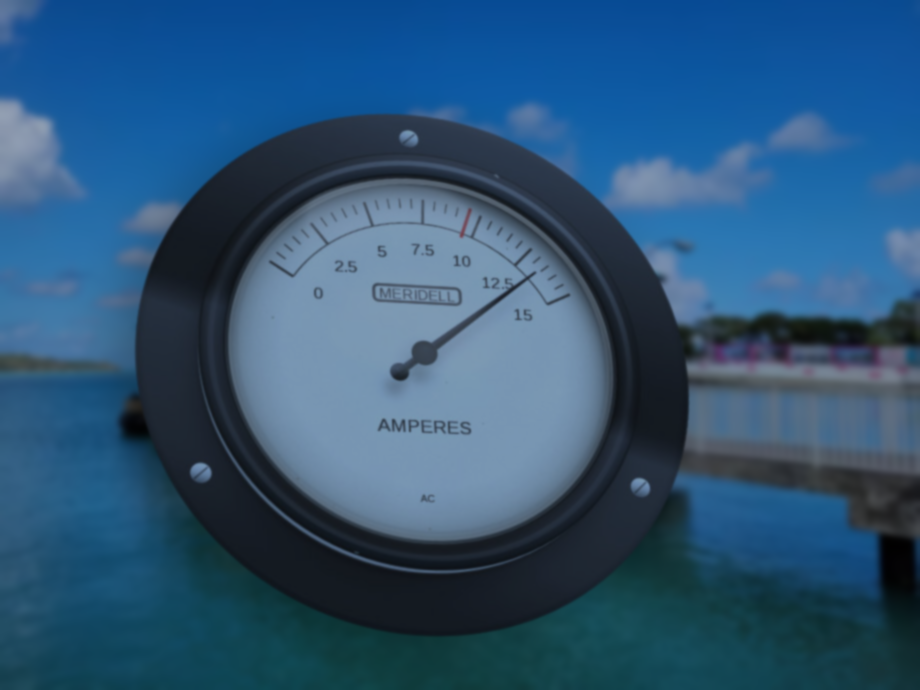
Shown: 13.5; A
